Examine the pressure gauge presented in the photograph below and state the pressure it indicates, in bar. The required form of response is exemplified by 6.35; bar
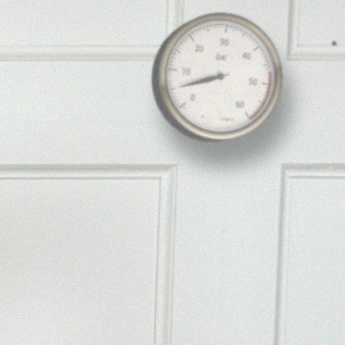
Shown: 5; bar
